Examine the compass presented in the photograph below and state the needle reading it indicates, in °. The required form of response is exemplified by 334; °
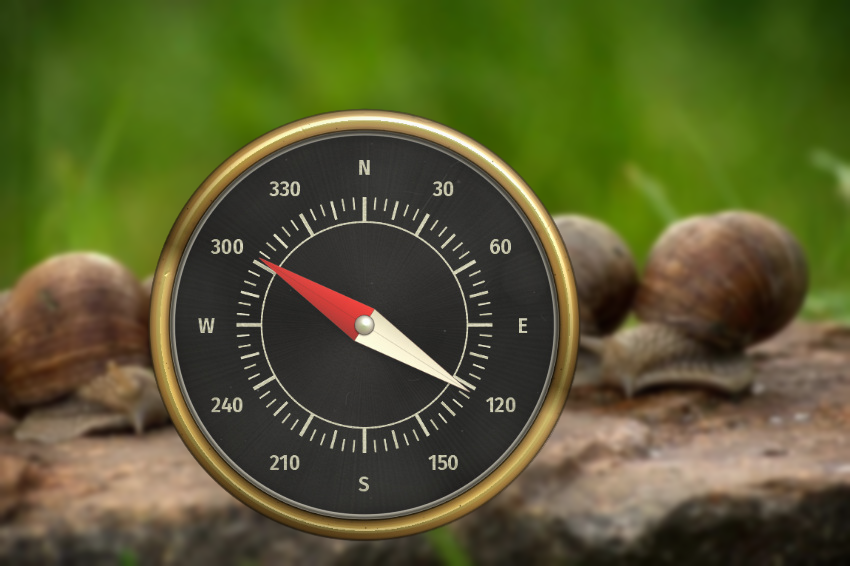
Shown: 302.5; °
